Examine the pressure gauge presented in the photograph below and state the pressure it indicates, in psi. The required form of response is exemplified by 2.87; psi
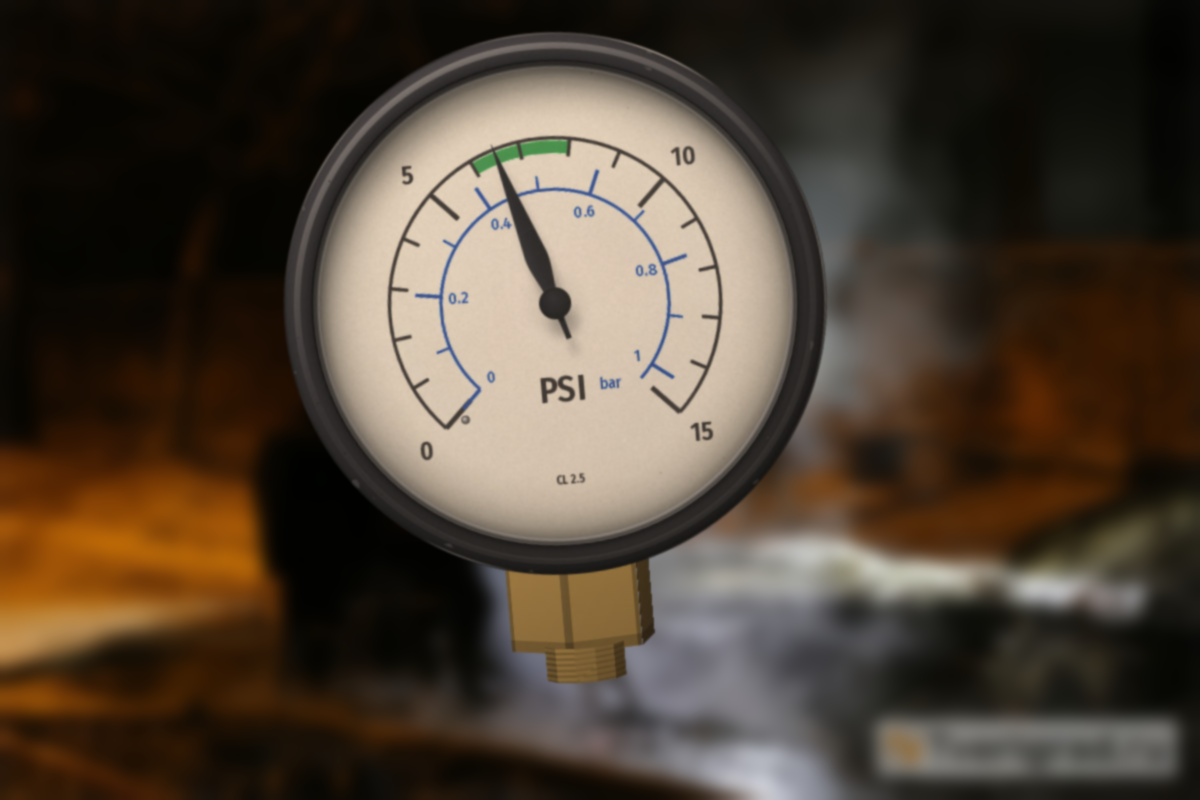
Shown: 6.5; psi
